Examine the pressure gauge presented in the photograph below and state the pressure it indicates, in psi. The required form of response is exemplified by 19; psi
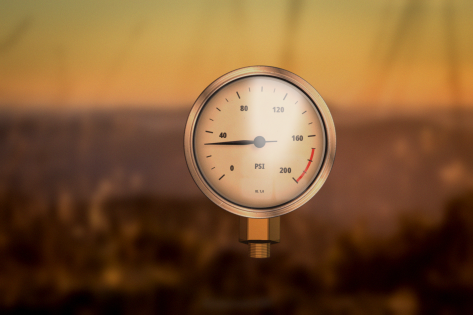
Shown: 30; psi
